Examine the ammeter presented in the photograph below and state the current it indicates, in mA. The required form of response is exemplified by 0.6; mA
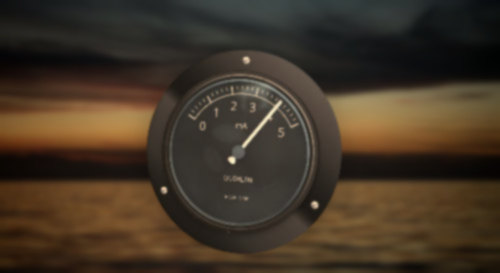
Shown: 4; mA
